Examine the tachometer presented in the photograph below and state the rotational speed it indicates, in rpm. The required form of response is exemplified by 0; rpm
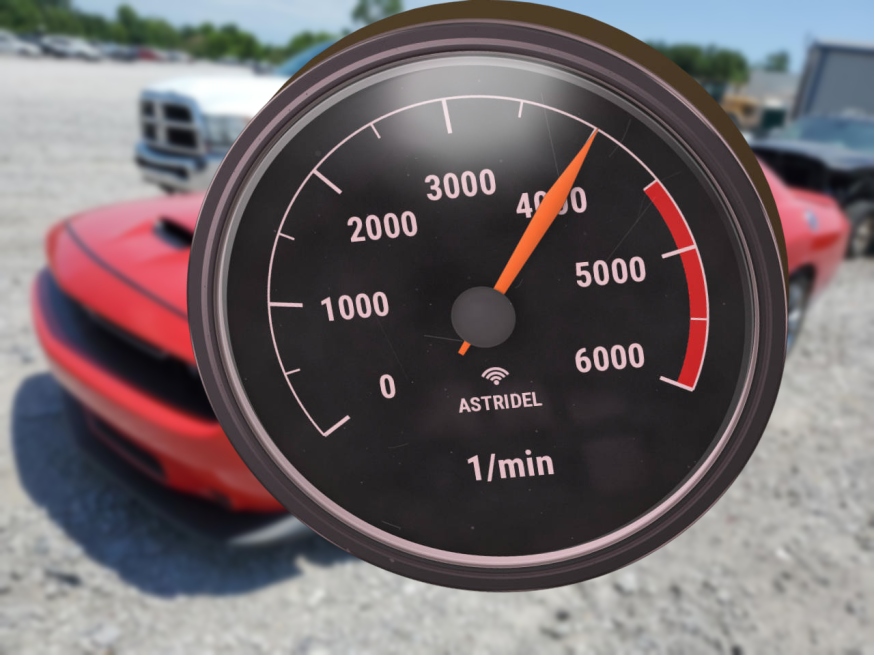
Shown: 4000; rpm
